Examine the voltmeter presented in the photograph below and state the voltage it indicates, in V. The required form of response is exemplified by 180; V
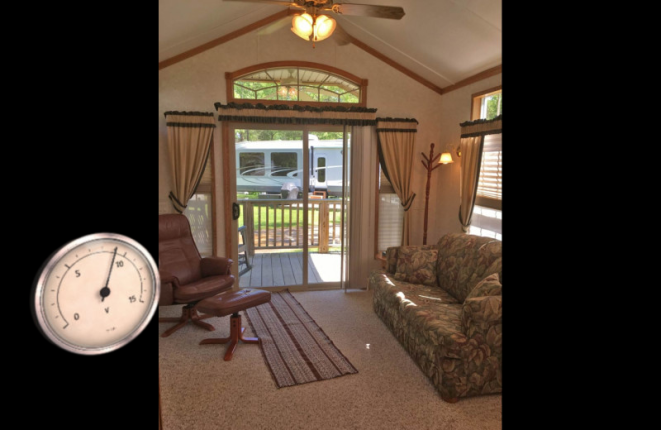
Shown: 9; V
